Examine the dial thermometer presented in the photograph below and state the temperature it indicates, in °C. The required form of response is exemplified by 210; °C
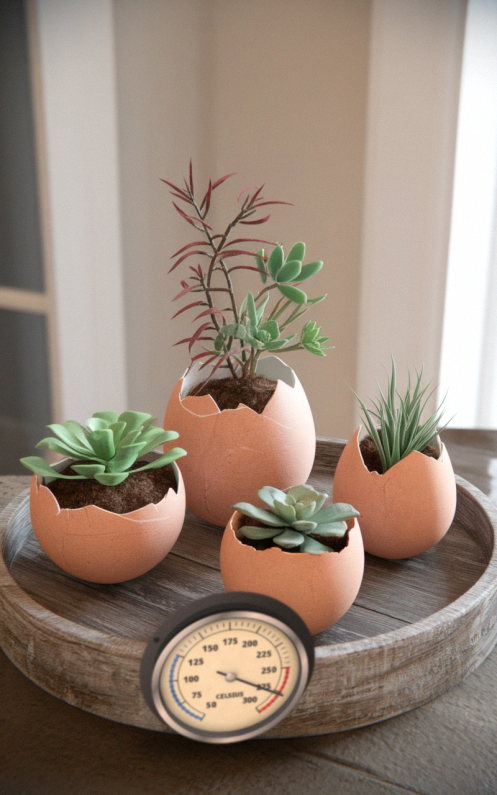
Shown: 275; °C
